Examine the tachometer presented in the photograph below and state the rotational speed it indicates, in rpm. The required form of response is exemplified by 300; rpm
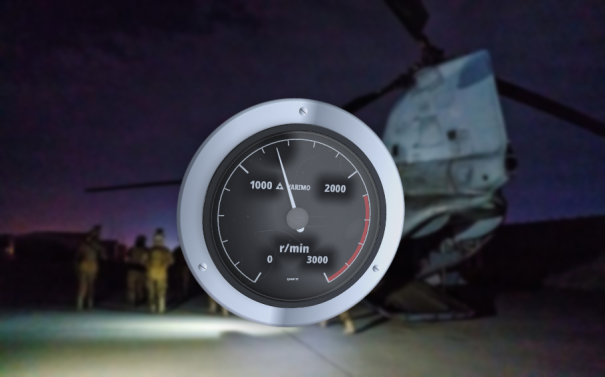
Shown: 1300; rpm
